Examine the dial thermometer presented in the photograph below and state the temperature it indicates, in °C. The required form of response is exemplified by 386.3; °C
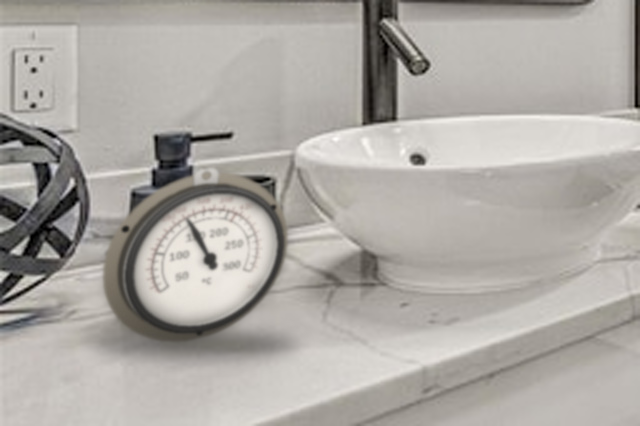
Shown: 150; °C
